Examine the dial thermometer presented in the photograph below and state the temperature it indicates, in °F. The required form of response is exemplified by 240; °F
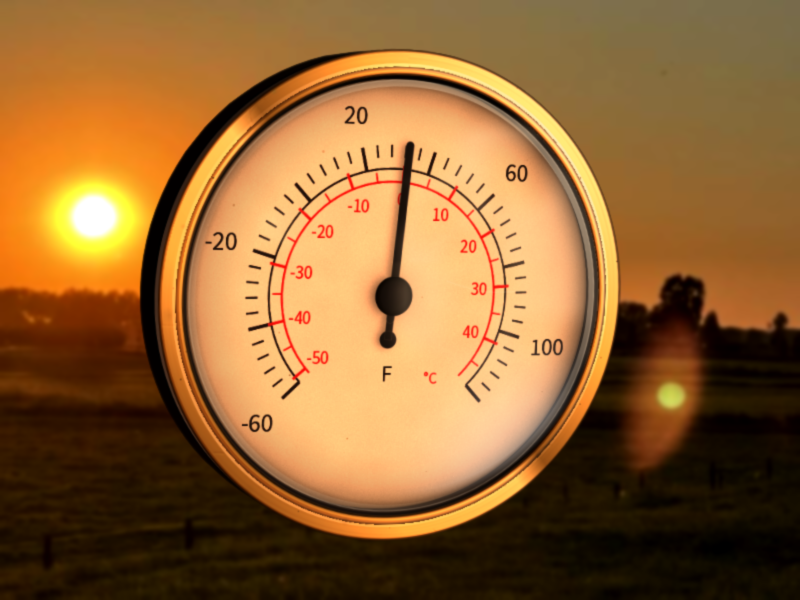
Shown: 32; °F
